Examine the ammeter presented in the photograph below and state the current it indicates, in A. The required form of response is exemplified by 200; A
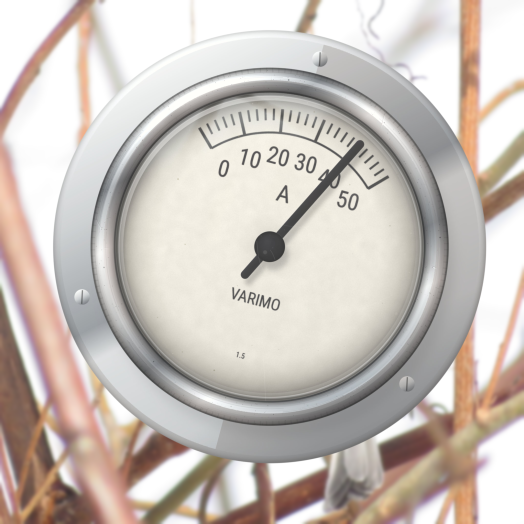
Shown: 40; A
